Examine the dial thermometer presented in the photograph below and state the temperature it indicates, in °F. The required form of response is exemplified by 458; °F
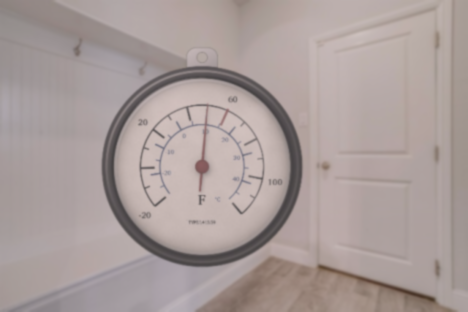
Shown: 50; °F
